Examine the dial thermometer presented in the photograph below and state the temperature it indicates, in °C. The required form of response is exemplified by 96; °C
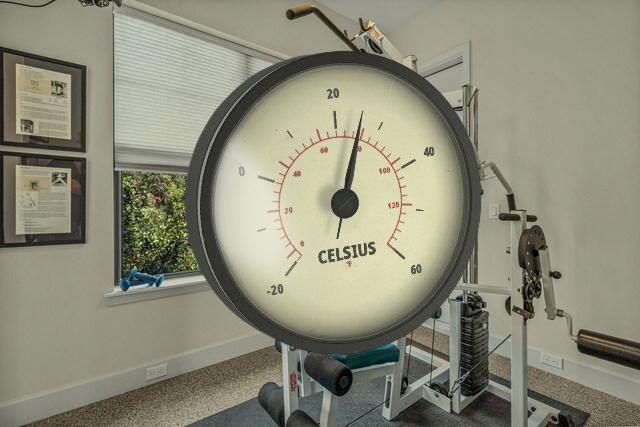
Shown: 25; °C
